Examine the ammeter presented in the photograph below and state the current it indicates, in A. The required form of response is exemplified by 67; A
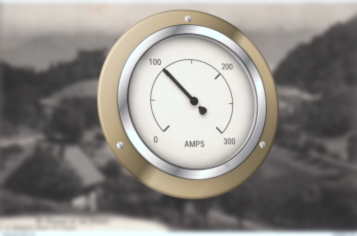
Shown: 100; A
